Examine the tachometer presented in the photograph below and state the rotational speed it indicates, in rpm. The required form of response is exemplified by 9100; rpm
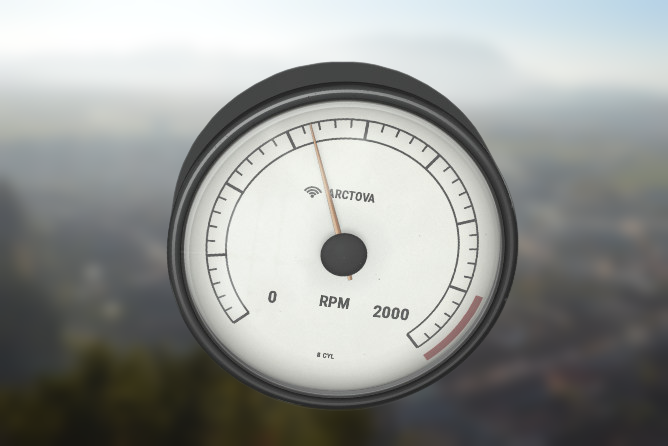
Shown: 825; rpm
